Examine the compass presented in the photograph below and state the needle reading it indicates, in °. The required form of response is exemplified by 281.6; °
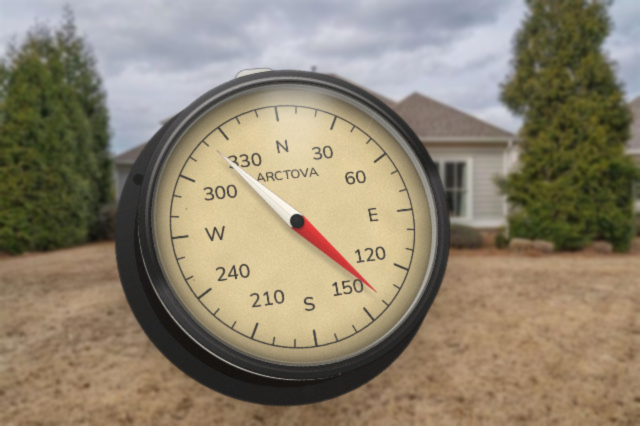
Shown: 140; °
